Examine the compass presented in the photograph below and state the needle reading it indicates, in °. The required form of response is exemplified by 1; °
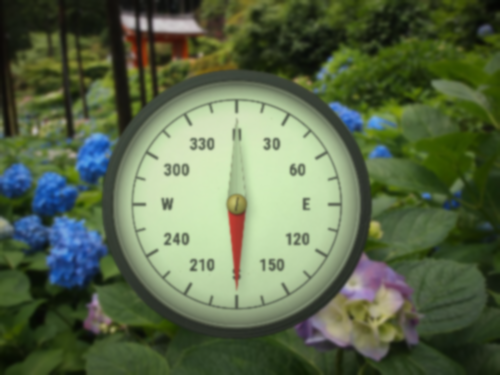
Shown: 180; °
